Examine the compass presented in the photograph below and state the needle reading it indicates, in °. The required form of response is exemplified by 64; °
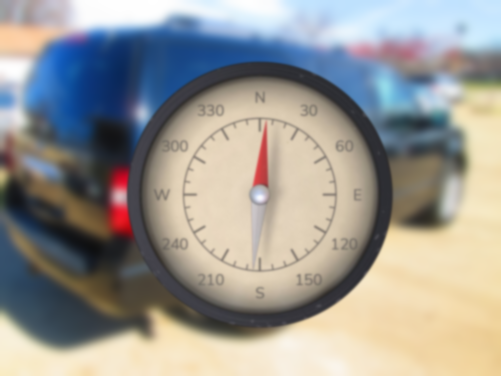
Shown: 5; °
